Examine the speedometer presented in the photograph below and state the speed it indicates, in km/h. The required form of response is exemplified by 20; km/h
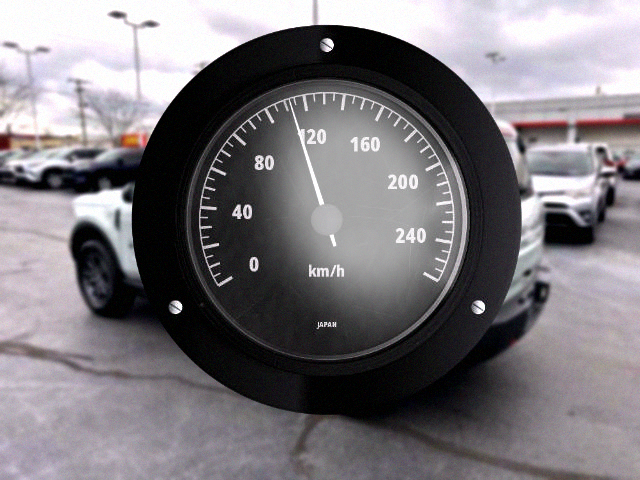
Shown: 112.5; km/h
